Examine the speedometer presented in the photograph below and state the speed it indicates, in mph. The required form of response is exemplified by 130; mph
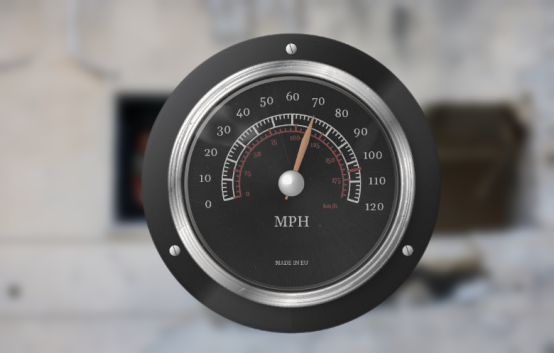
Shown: 70; mph
